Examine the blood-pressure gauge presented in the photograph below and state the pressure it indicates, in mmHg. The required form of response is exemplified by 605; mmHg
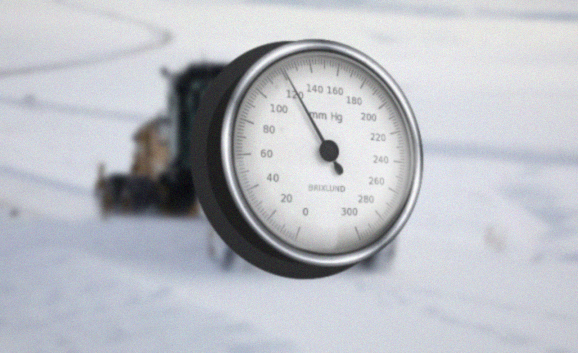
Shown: 120; mmHg
